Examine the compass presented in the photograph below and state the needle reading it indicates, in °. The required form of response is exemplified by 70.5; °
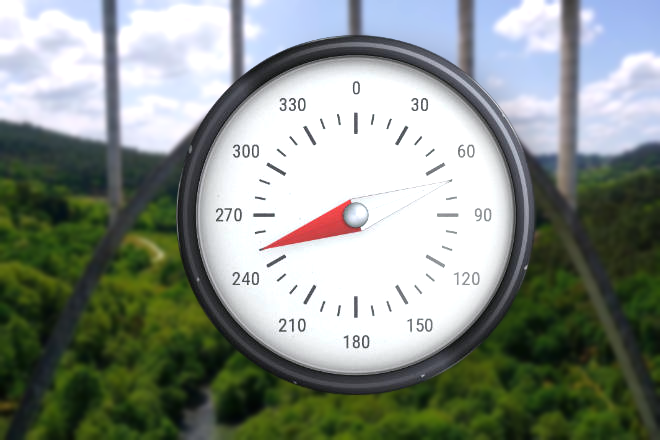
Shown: 250; °
